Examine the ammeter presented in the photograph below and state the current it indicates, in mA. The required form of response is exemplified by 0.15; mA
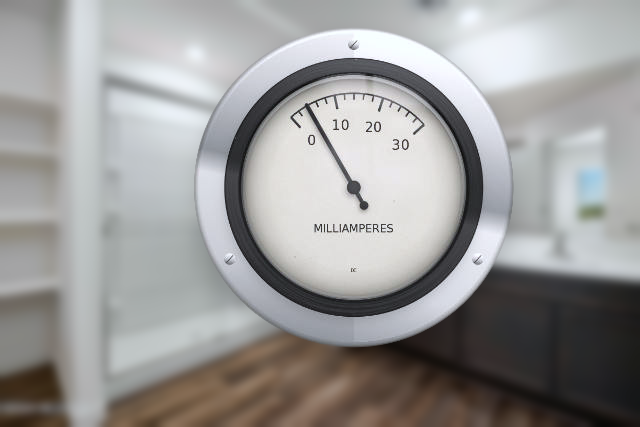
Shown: 4; mA
